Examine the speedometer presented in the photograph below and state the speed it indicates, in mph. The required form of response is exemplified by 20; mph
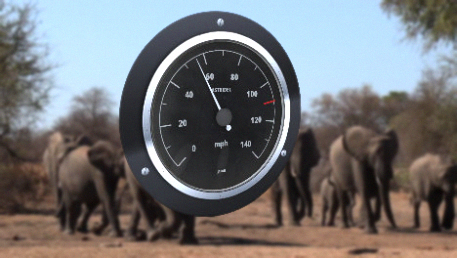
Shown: 55; mph
